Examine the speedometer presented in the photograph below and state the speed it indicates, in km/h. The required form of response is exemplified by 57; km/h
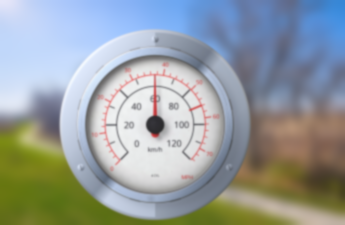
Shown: 60; km/h
